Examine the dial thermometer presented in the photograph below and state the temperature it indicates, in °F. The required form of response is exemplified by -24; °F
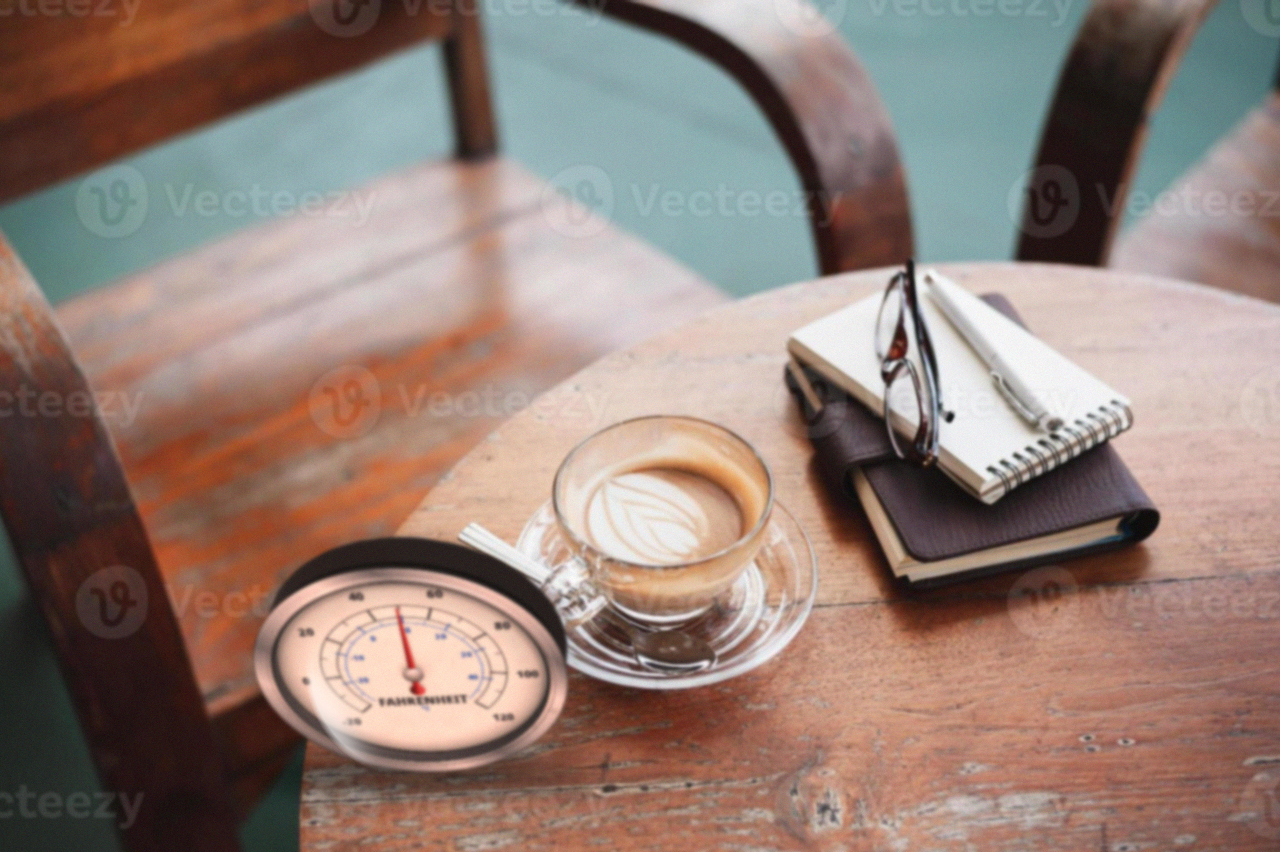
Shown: 50; °F
